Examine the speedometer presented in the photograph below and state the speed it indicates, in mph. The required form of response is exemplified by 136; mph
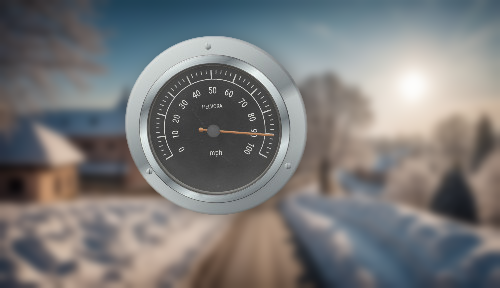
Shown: 90; mph
